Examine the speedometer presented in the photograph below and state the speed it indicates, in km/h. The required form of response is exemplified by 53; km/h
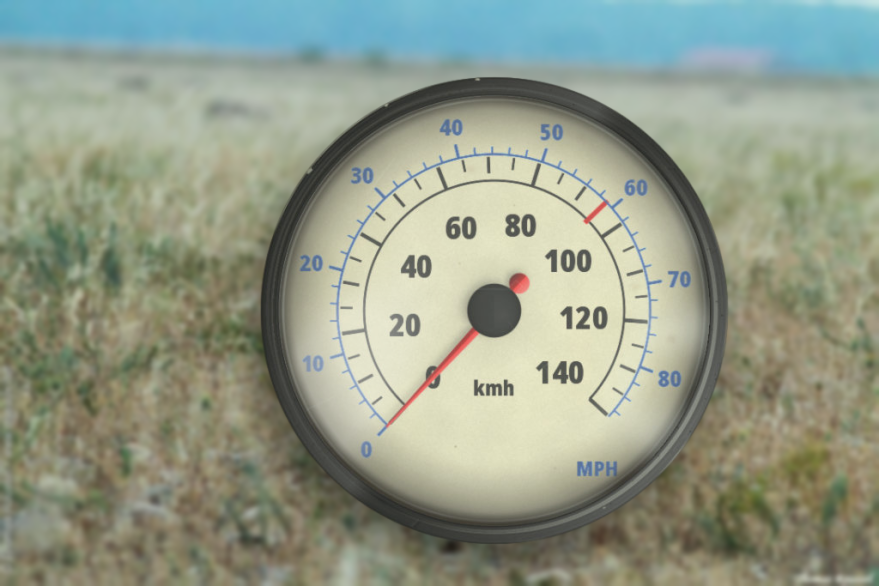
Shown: 0; km/h
